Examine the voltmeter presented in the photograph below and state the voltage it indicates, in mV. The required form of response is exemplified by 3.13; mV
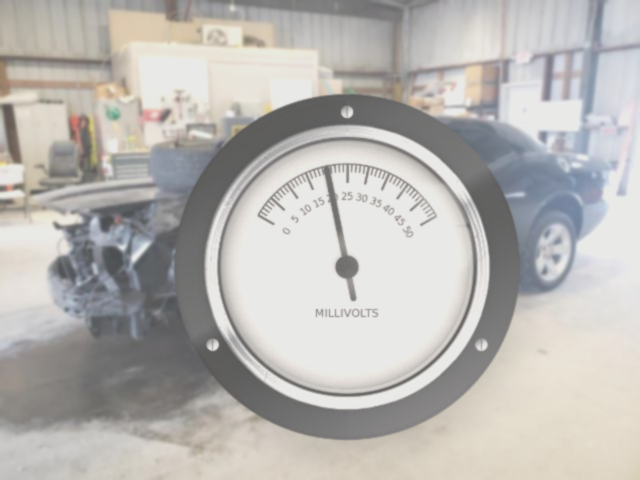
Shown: 20; mV
